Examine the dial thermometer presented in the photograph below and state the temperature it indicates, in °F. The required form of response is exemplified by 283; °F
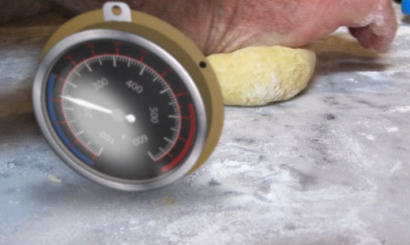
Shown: 225; °F
